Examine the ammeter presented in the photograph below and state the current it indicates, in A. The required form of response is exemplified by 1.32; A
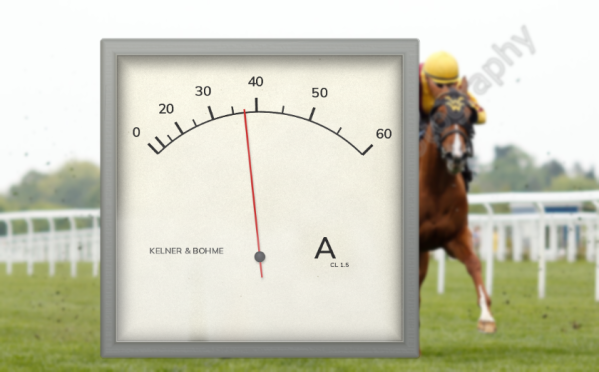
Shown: 37.5; A
